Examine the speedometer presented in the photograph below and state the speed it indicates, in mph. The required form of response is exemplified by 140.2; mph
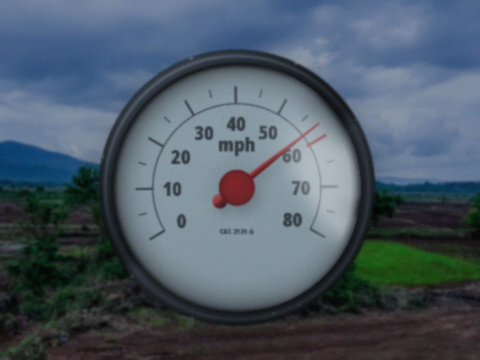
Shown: 57.5; mph
